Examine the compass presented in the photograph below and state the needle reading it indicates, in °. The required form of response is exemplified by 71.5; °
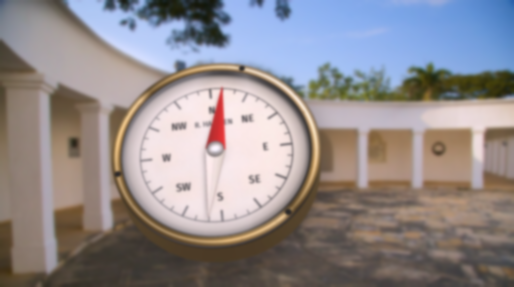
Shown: 10; °
